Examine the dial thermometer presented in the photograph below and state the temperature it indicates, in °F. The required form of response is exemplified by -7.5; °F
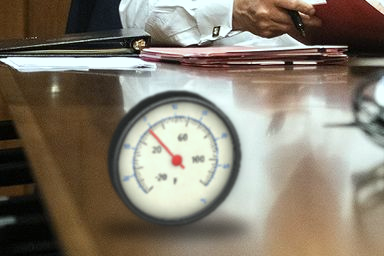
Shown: 30; °F
